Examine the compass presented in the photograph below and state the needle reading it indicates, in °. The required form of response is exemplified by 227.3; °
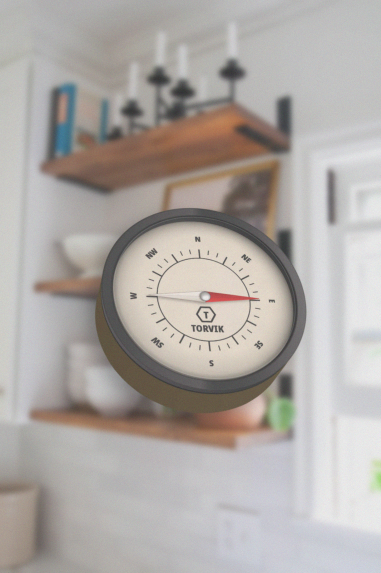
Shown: 90; °
